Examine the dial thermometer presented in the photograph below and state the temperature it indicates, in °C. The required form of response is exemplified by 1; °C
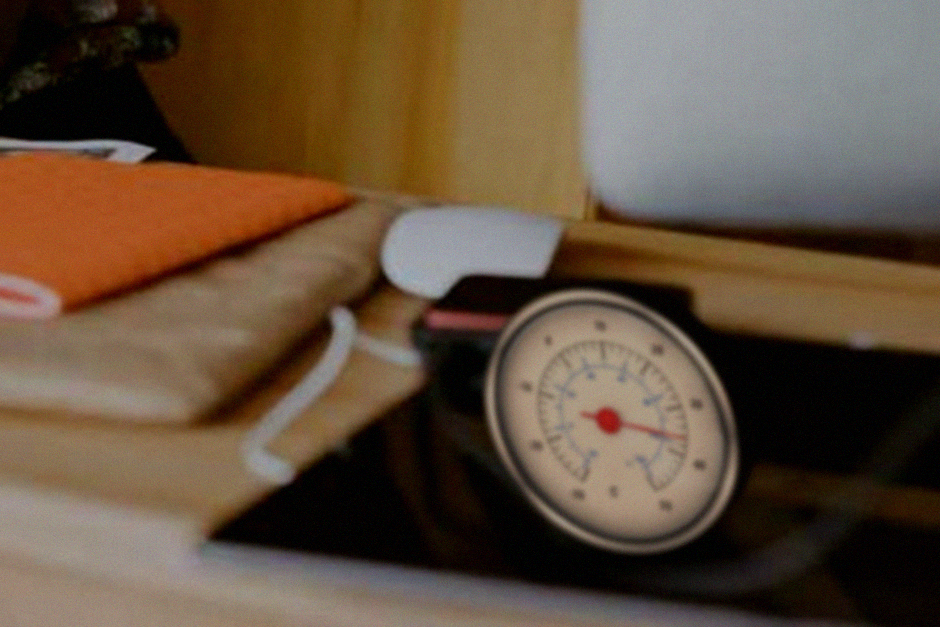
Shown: 36; °C
